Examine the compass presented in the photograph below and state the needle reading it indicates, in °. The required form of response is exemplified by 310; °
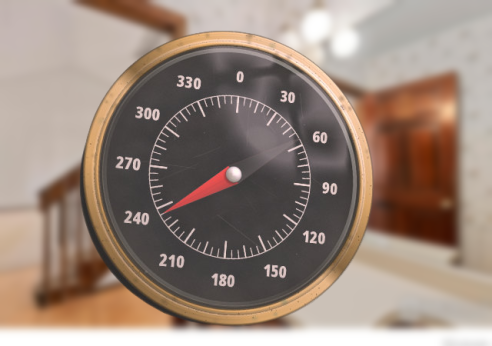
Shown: 235; °
